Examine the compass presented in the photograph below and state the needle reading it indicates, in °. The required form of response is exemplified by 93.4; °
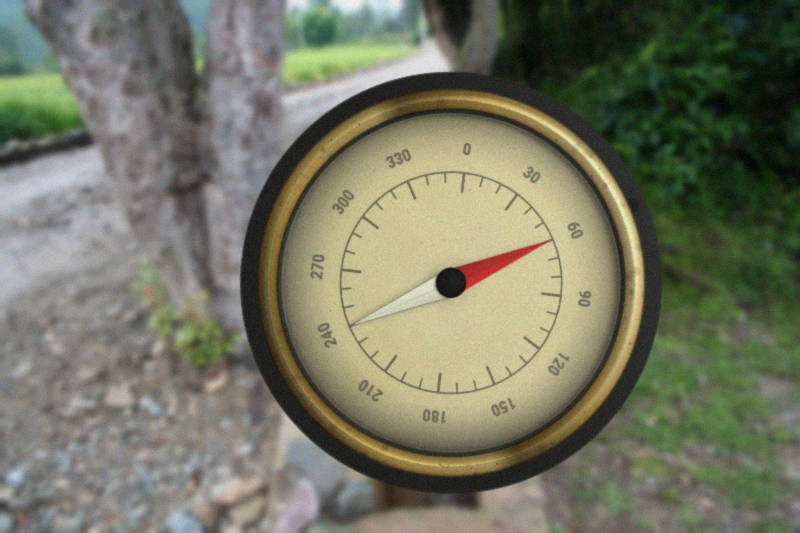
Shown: 60; °
